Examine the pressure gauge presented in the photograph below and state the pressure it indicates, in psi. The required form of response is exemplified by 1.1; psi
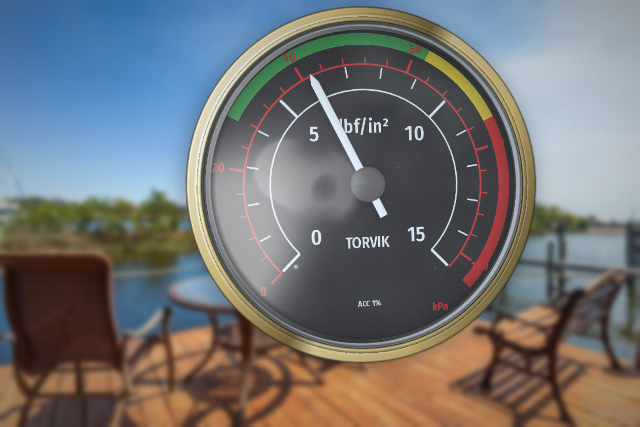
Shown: 6; psi
